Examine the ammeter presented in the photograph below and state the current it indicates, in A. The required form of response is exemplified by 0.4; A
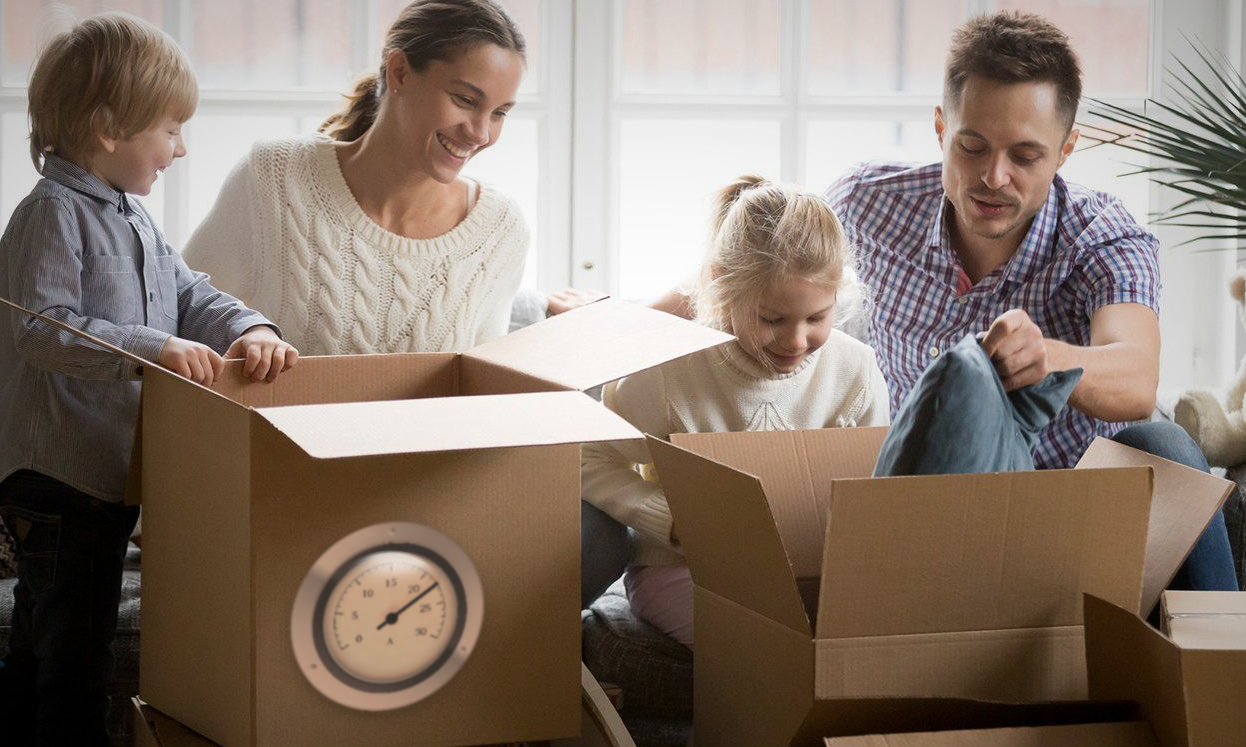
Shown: 22; A
